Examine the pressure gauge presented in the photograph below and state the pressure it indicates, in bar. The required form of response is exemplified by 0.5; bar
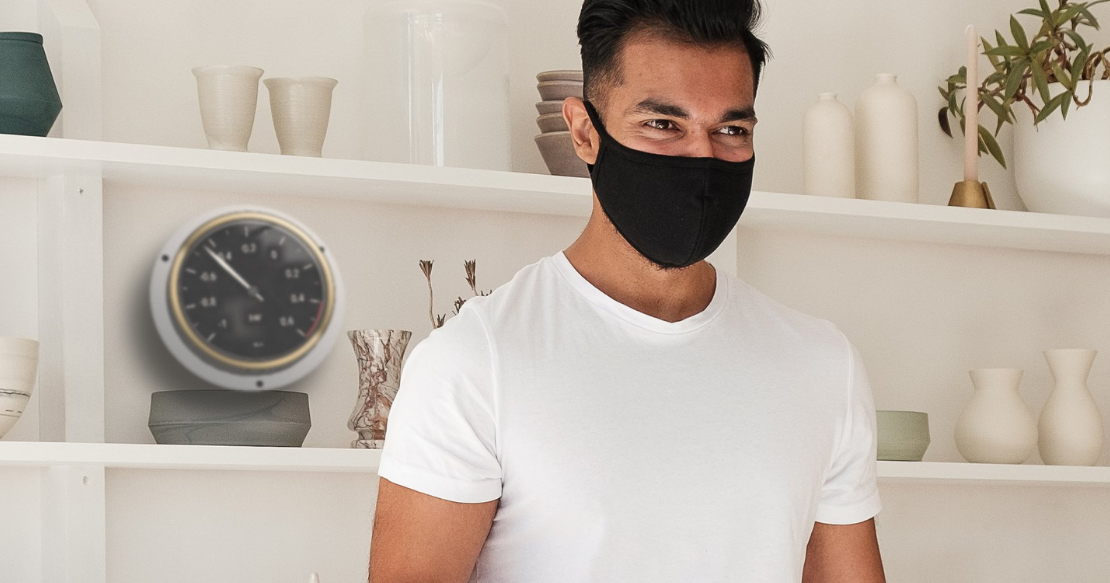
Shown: -0.45; bar
